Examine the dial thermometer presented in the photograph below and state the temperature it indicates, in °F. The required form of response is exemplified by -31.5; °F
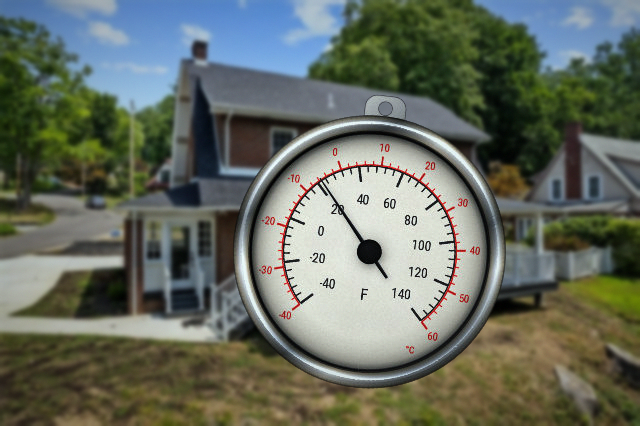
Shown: 22; °F
